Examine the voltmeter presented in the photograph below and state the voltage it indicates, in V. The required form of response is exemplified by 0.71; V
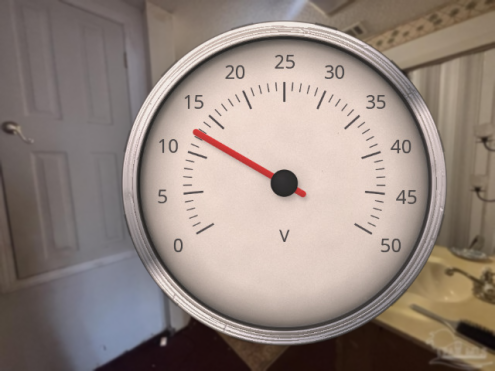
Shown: 12.5; V
